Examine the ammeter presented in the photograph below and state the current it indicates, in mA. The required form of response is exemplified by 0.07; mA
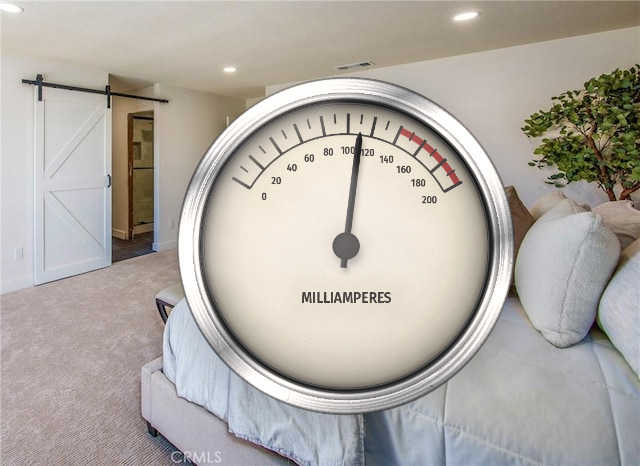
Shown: 110; mA
